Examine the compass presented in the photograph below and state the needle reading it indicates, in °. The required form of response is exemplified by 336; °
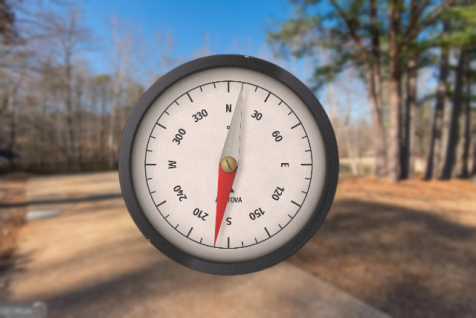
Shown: 190; °
